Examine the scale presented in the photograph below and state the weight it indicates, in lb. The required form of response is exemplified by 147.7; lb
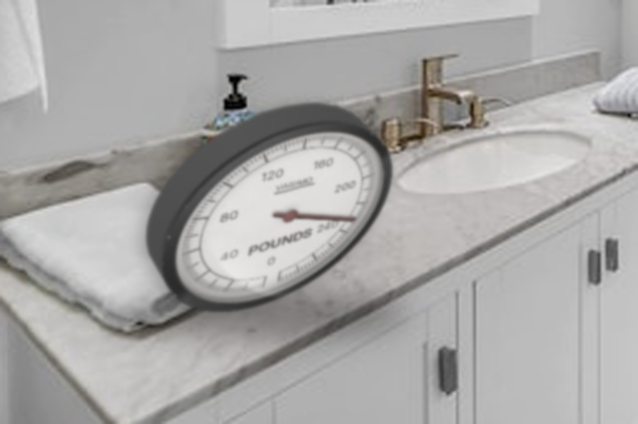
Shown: 230; lb
